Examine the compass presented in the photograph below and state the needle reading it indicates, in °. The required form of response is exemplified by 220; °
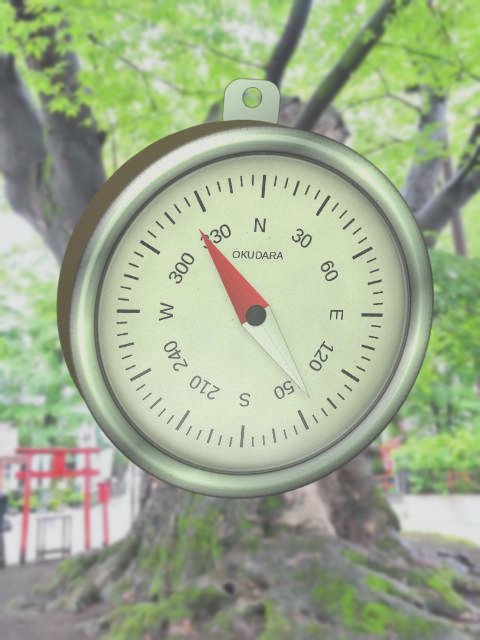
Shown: 322.5; °
